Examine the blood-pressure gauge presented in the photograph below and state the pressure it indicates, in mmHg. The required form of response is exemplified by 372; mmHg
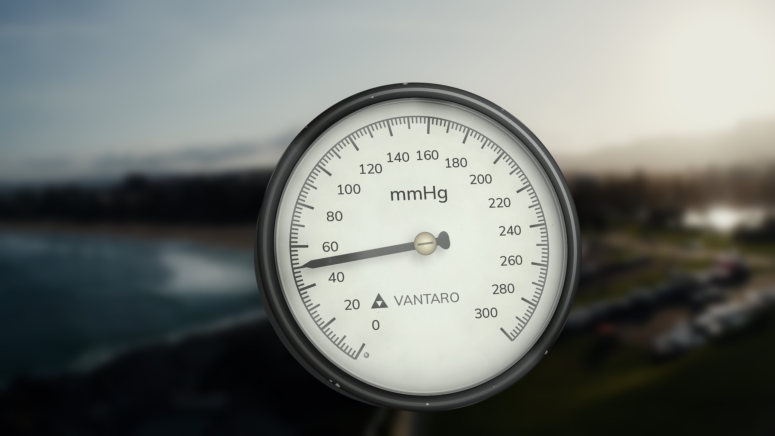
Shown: 50; mmHg
